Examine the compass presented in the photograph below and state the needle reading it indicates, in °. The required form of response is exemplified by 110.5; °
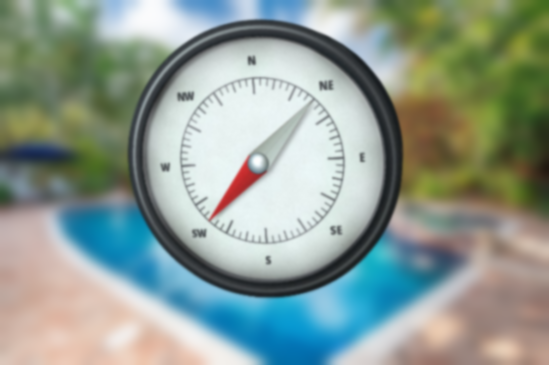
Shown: 225; °
